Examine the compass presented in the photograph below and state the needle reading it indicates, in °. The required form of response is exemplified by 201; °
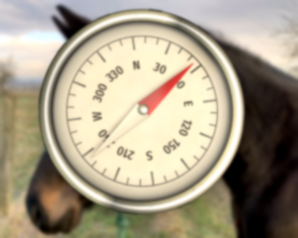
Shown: 55; °
